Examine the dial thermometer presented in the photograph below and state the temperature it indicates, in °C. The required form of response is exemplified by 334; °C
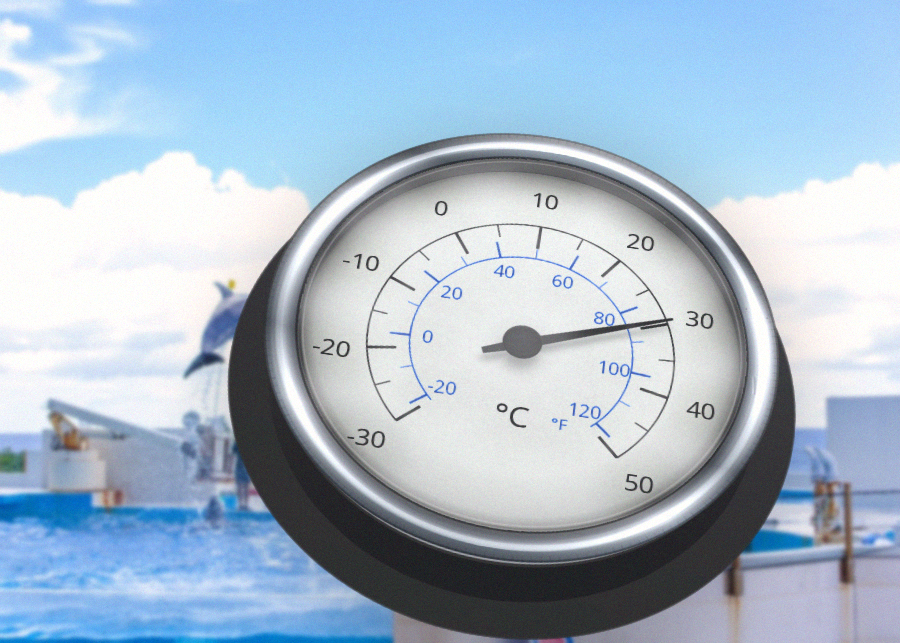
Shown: 30; °C
